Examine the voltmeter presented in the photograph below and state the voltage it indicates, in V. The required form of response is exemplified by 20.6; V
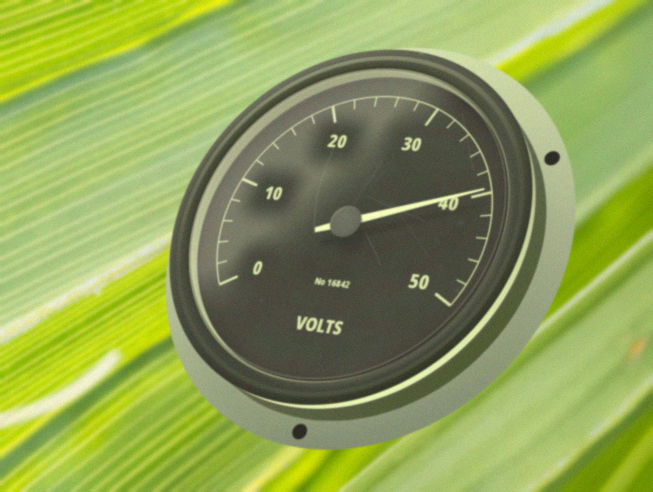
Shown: 40; V
